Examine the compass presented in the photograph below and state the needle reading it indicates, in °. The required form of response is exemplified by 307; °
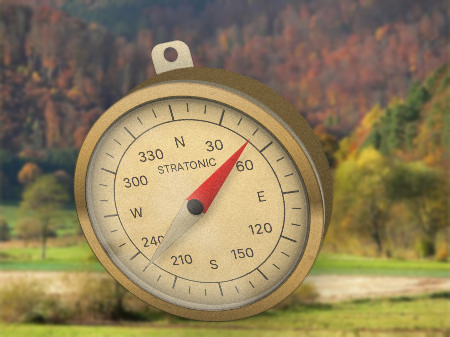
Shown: 50; °
